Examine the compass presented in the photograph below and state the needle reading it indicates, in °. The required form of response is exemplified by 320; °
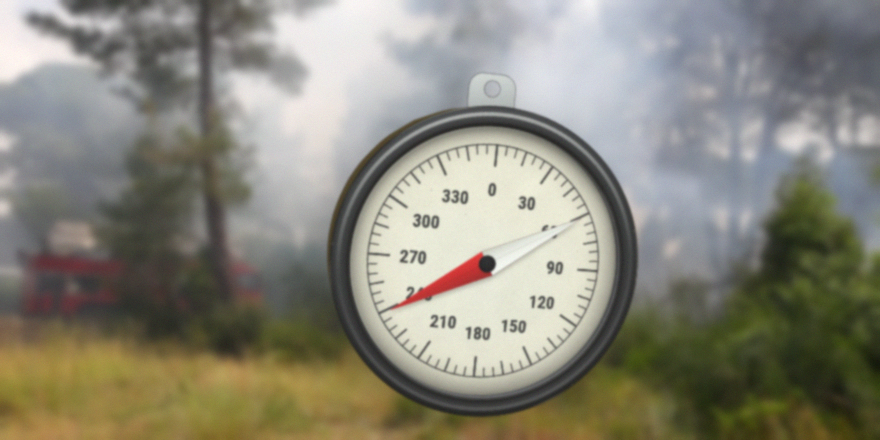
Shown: 240; °
